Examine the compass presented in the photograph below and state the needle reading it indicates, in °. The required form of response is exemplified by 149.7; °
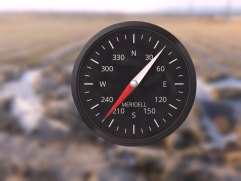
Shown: 220; °
